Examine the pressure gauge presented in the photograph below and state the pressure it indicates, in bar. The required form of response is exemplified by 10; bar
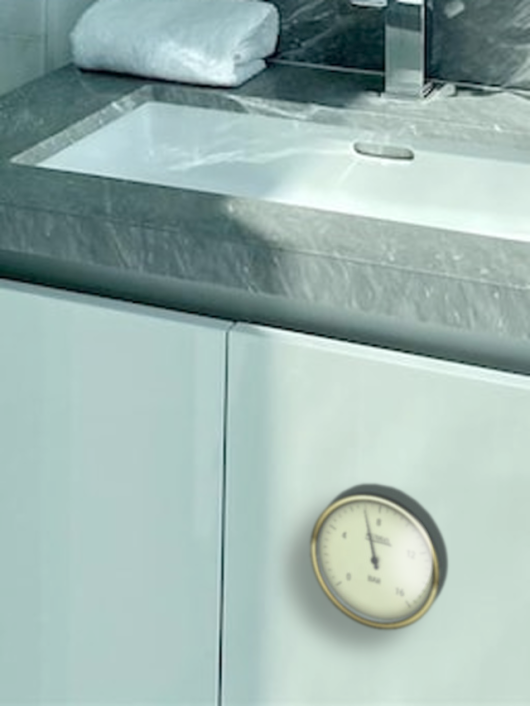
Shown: 7; bar
